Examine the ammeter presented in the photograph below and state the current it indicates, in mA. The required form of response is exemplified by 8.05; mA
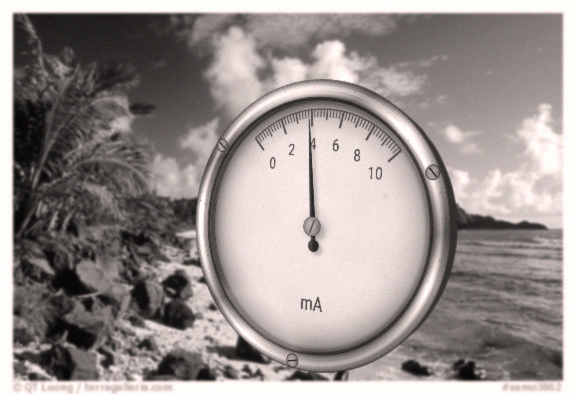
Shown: 4; mA
